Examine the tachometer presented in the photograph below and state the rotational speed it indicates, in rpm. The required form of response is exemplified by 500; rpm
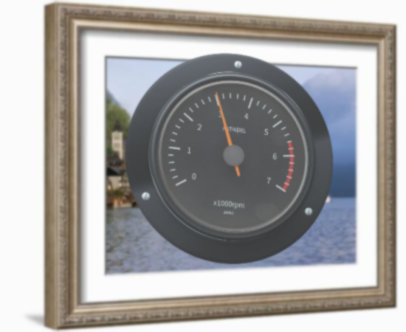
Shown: 3000; rpm
